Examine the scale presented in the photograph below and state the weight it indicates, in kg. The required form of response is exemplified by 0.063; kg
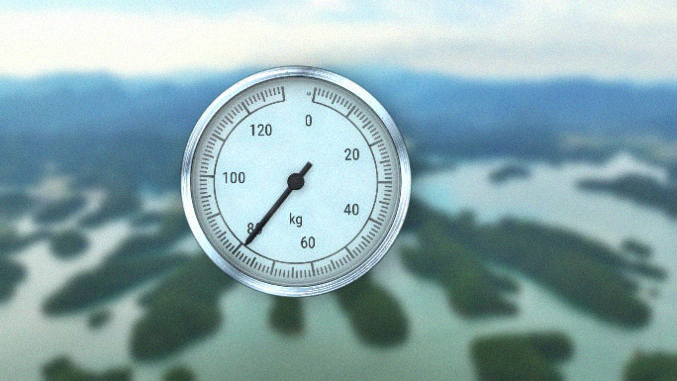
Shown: 79; kg
